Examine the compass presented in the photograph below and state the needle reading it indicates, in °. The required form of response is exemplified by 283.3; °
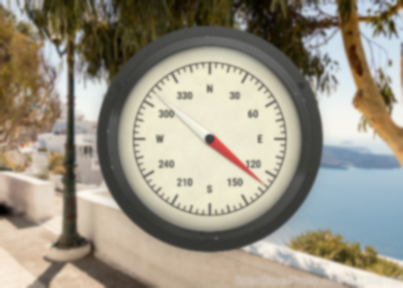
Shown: 130; °
